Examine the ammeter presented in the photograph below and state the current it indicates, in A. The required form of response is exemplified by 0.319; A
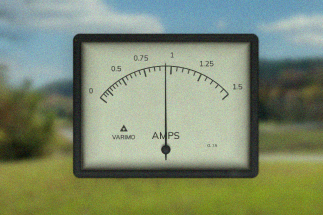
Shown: 0.95; A
